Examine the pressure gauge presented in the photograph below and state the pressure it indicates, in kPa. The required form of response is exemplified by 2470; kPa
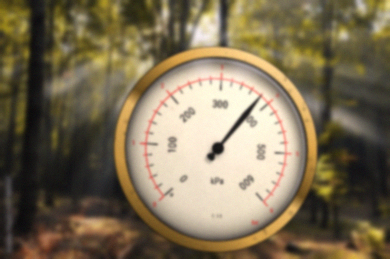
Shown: 380; kPa
